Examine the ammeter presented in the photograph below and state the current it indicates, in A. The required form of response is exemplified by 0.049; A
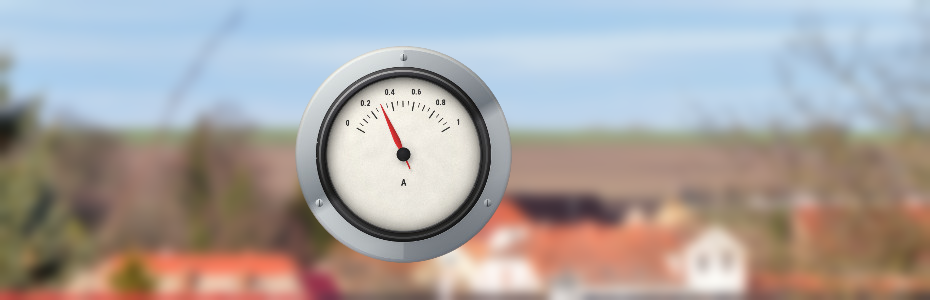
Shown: 0.3; A
